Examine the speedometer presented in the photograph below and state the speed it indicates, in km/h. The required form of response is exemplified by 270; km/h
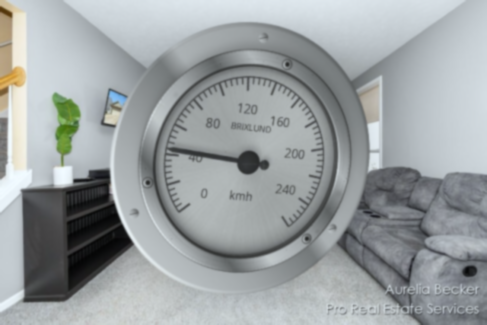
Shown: 44; km/h
